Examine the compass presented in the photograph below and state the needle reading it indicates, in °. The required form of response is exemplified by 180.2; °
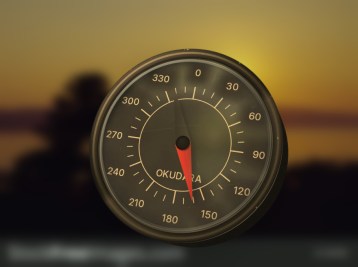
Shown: 160; °
